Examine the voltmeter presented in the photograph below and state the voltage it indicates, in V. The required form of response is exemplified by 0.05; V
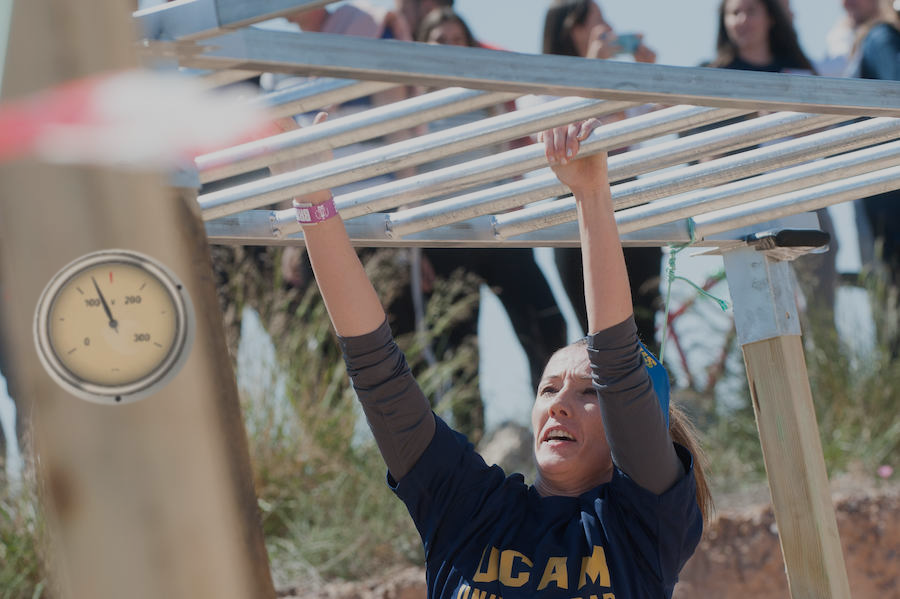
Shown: 125; V
